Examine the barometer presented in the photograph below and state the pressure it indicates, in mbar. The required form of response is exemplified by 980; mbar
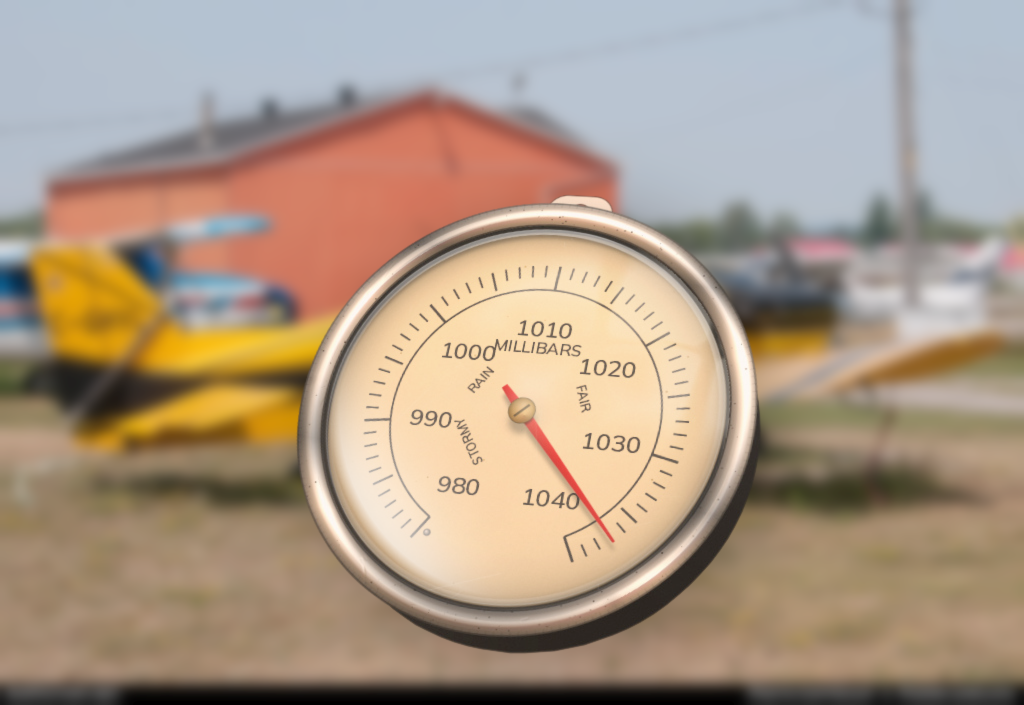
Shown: 1037; mbar
